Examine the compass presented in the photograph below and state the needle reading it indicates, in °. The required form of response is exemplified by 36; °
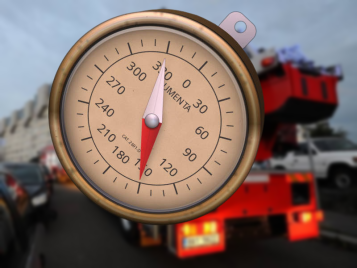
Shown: 150; °
